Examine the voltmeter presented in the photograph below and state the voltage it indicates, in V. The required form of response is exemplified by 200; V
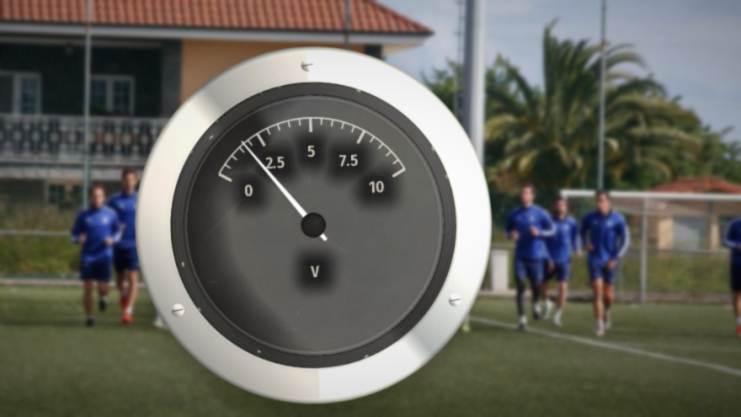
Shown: 1.75; V
